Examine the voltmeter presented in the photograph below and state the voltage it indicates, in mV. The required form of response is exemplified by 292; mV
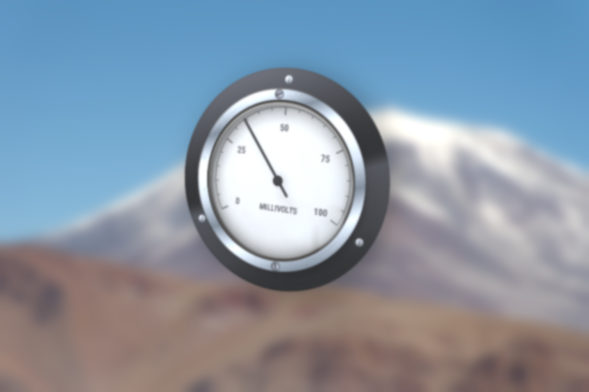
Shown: 35; mV
